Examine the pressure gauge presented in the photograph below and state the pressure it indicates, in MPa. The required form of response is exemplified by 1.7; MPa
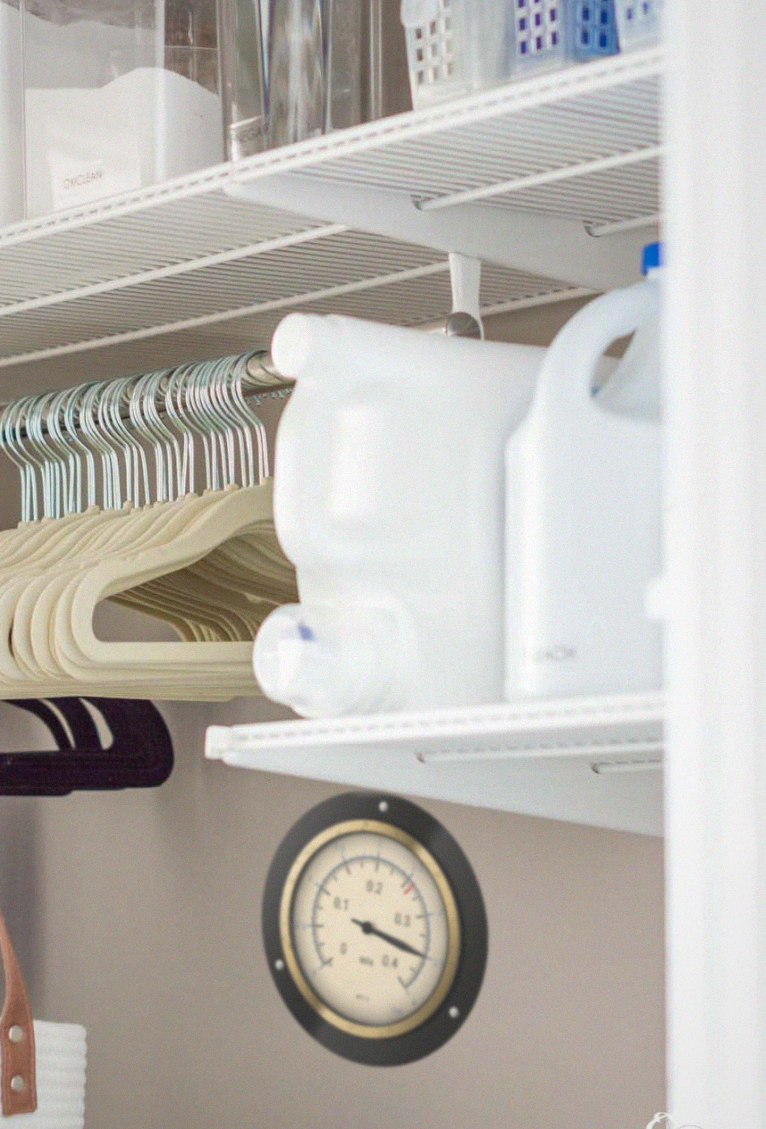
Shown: 0.35; MPa
